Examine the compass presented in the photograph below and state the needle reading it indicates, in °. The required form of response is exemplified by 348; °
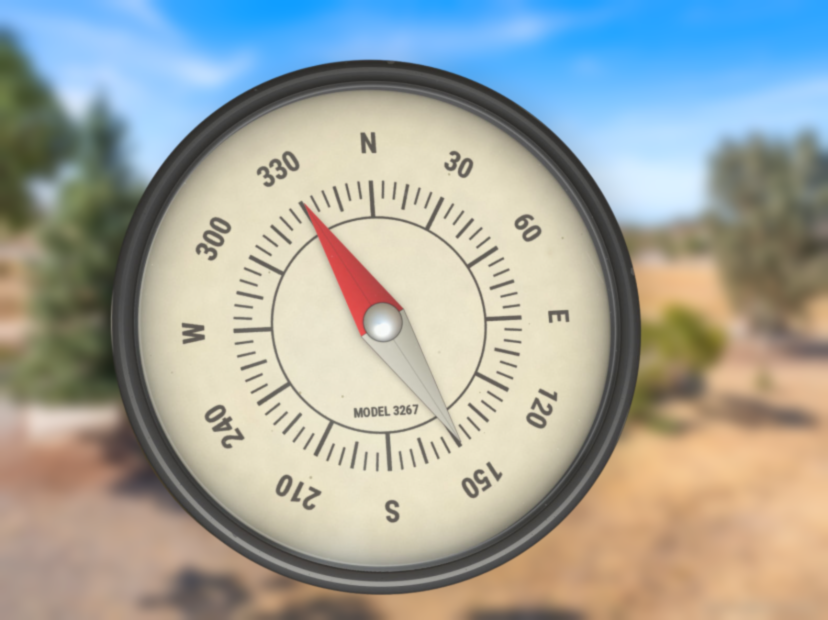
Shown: 330; °
